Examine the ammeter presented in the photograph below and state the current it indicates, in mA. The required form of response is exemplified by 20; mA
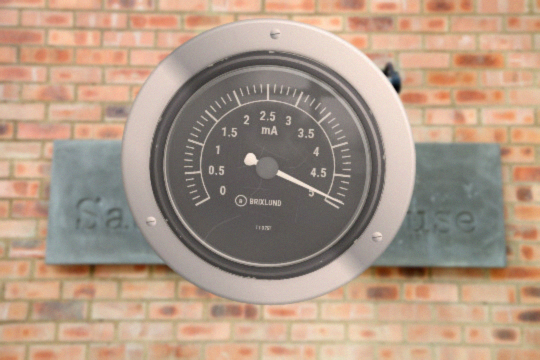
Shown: 4.9; mA
